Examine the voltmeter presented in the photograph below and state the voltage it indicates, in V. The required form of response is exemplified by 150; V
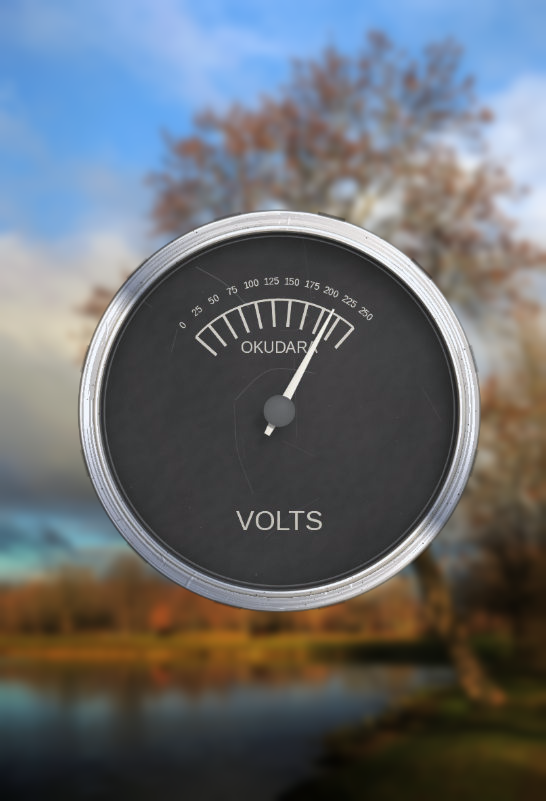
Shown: 212.5; V
